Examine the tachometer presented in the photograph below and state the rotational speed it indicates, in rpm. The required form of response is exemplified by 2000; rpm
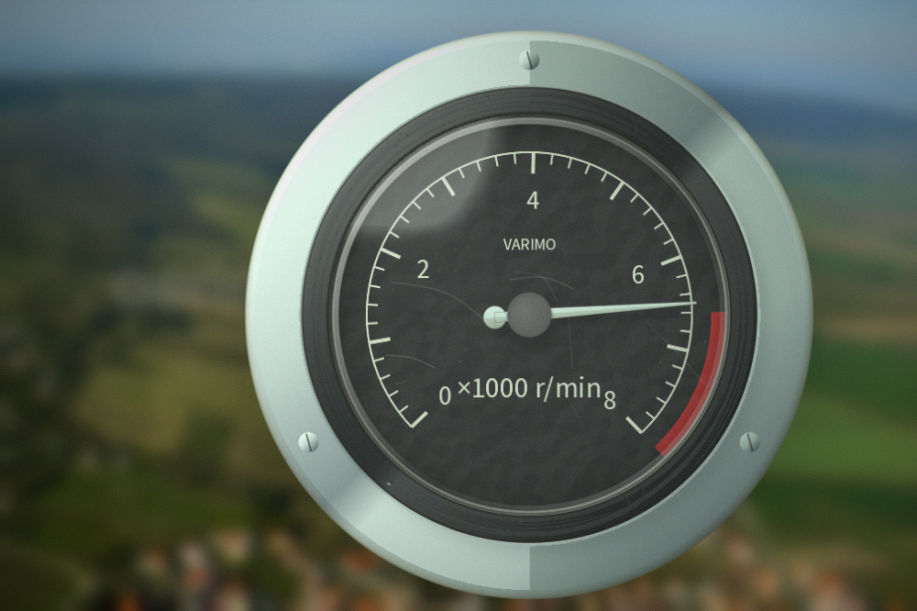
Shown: 6500; rpm
